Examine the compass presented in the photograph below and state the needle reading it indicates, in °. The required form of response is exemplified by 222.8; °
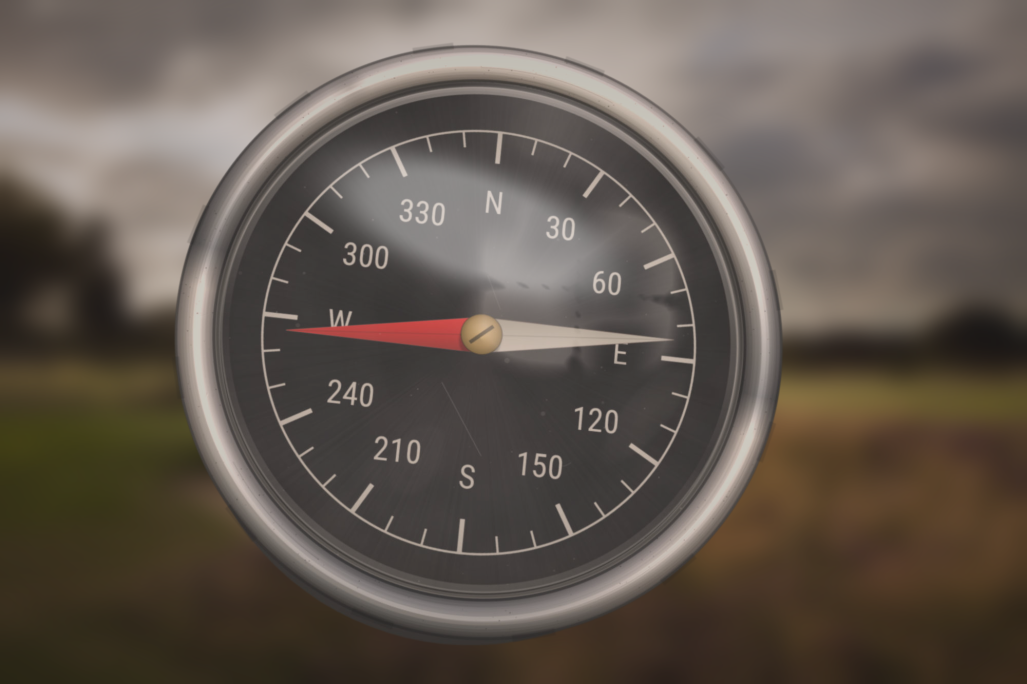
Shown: 265; °
